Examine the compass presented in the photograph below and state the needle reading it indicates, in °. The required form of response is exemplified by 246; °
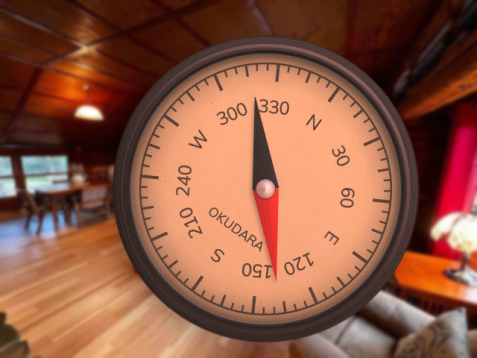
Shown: 137.5; °
